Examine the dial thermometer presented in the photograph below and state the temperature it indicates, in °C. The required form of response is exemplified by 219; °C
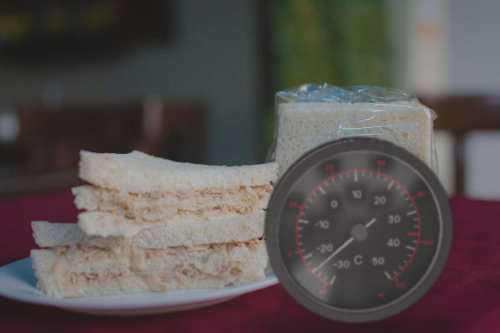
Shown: -24; °C
